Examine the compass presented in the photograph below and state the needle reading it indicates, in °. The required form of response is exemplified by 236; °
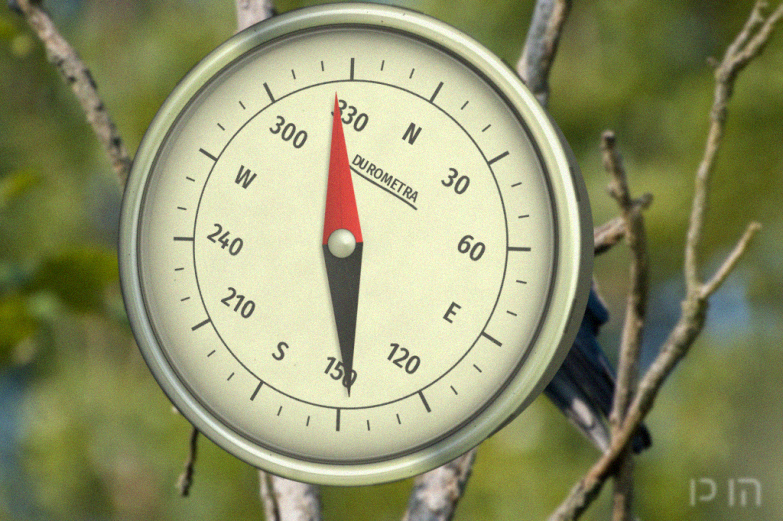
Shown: 325; °
